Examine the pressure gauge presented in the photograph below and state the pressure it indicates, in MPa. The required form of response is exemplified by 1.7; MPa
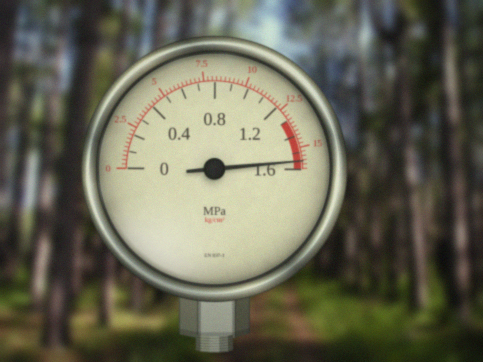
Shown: 1.55; MPa
